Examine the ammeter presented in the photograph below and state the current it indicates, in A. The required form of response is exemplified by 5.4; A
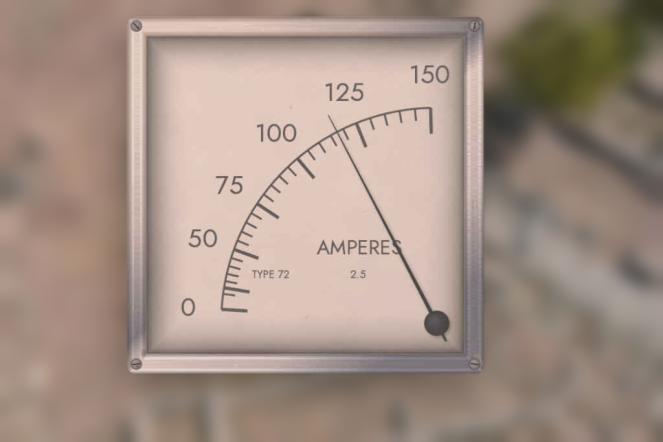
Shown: 117.5; A
